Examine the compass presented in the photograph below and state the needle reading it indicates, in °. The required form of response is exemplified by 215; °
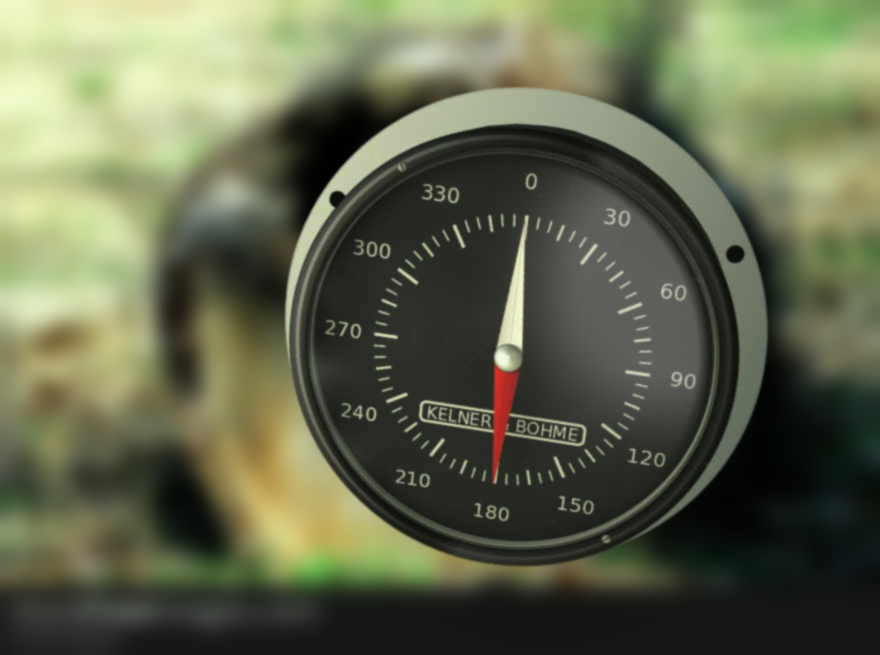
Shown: 180; °
